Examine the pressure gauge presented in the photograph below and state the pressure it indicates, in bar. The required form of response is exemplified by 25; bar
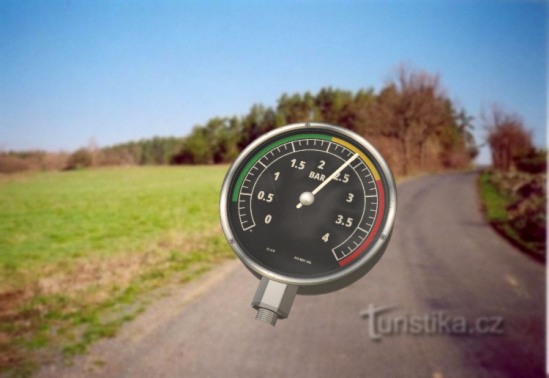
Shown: 2.4; bar
